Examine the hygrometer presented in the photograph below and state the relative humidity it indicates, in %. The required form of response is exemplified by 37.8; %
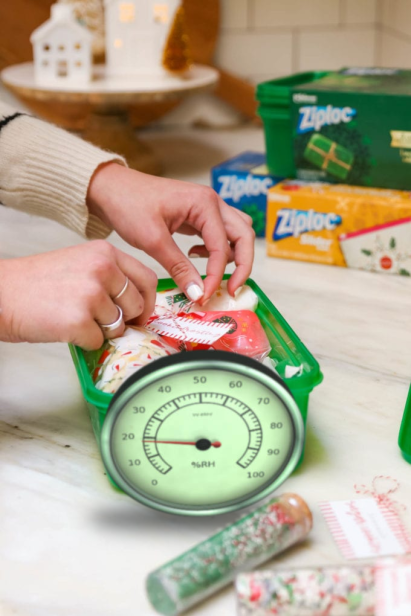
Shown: 20; %
